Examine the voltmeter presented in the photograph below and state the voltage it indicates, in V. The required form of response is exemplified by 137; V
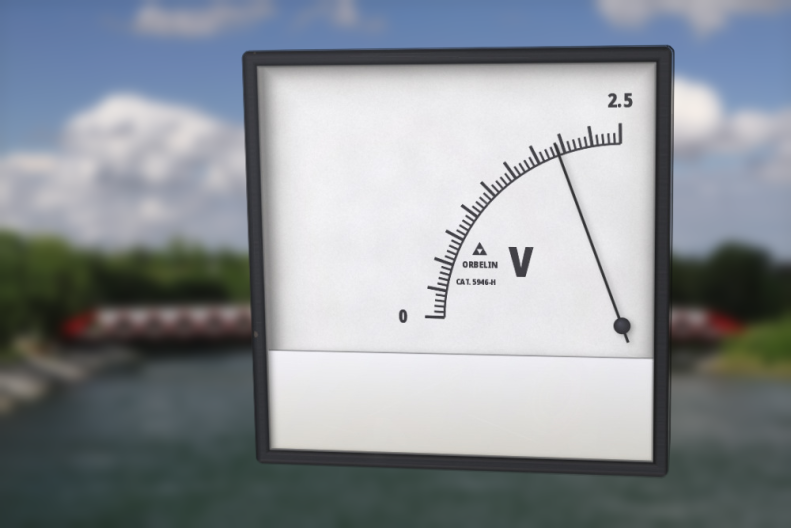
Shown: 1.95; V
